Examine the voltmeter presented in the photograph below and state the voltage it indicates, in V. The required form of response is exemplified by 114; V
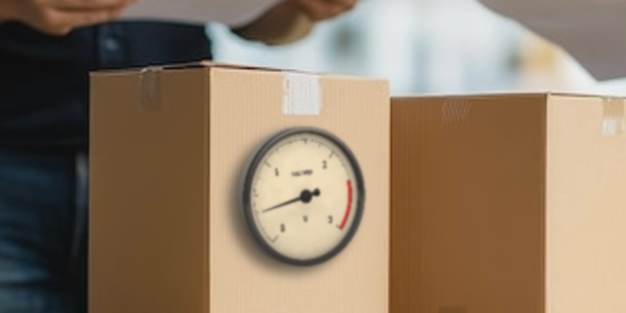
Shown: 0.4; V
